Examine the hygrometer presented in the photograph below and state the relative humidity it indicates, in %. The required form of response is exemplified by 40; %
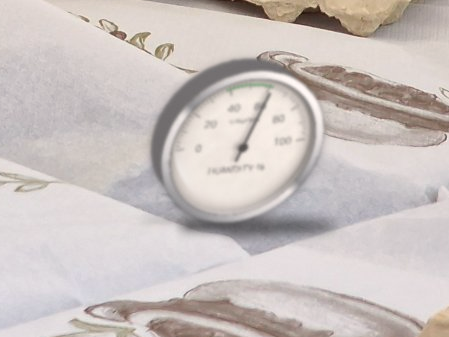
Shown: 60; %
